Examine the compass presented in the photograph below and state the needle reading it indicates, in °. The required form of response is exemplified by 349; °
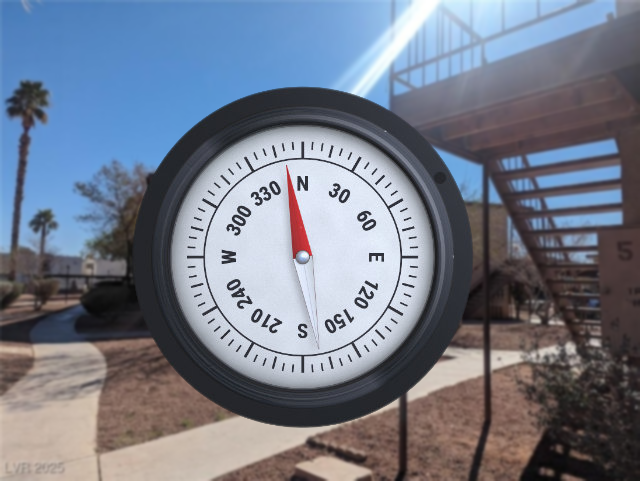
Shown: 350; °
